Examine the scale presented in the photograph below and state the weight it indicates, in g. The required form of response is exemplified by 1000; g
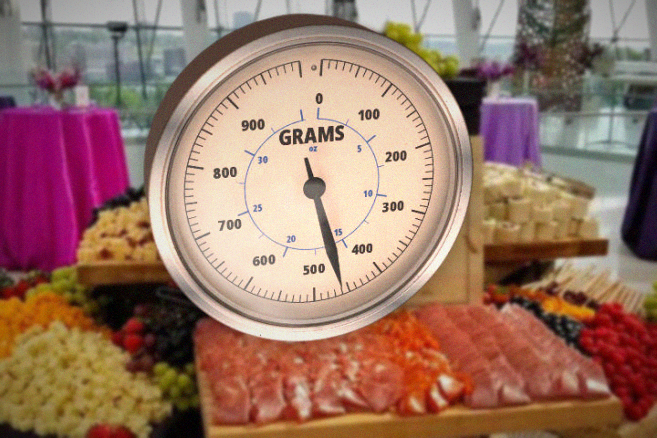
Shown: 460; g
